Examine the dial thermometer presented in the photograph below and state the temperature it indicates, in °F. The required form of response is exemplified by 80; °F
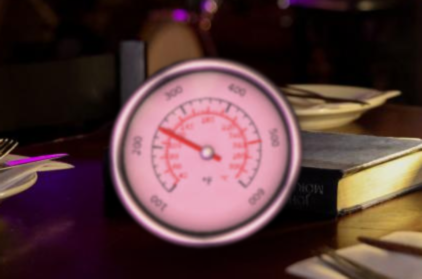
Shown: 240; °F
